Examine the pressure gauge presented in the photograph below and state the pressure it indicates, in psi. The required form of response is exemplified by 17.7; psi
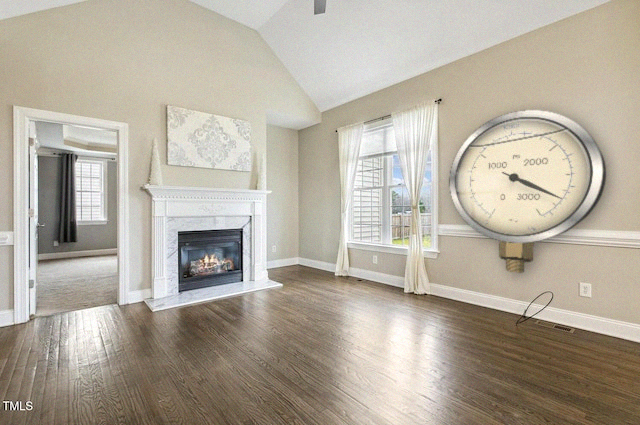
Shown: 2700; psi
